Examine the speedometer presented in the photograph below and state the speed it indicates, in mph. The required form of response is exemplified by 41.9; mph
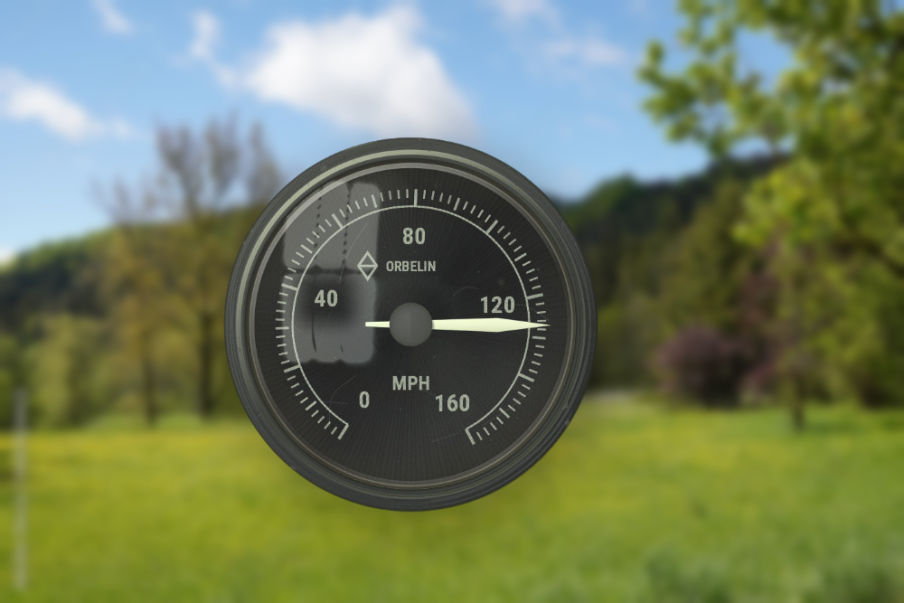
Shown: 127; mph
